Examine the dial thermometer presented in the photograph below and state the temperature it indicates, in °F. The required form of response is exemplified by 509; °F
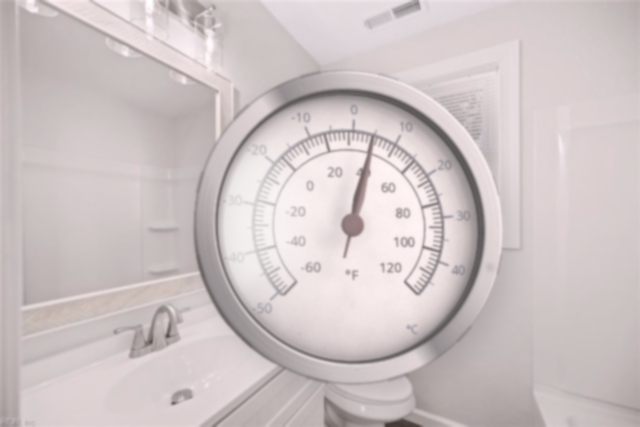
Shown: 40; °F
